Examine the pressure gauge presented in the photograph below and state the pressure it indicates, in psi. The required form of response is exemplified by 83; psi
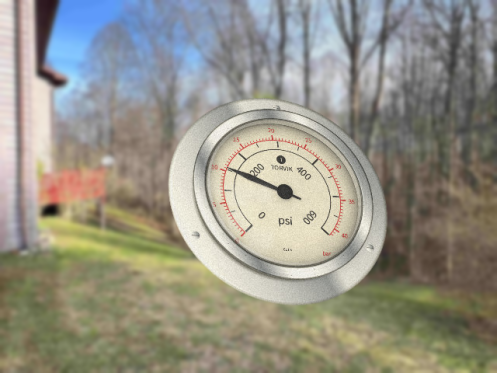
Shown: 150; psi
